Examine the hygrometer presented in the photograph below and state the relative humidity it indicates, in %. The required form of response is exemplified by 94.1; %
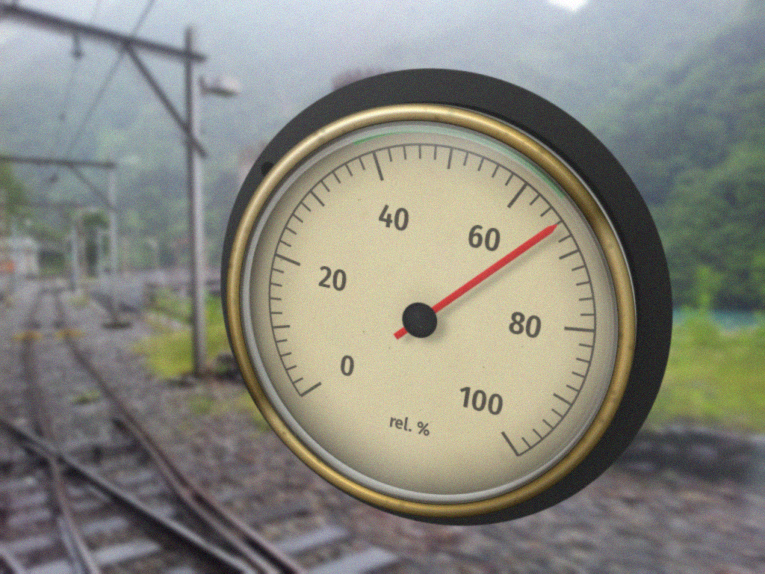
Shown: 66; %
